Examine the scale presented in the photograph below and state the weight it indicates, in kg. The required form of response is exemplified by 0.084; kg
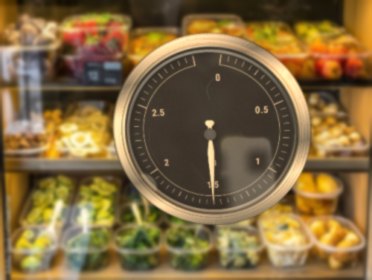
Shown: 1.5; kg
